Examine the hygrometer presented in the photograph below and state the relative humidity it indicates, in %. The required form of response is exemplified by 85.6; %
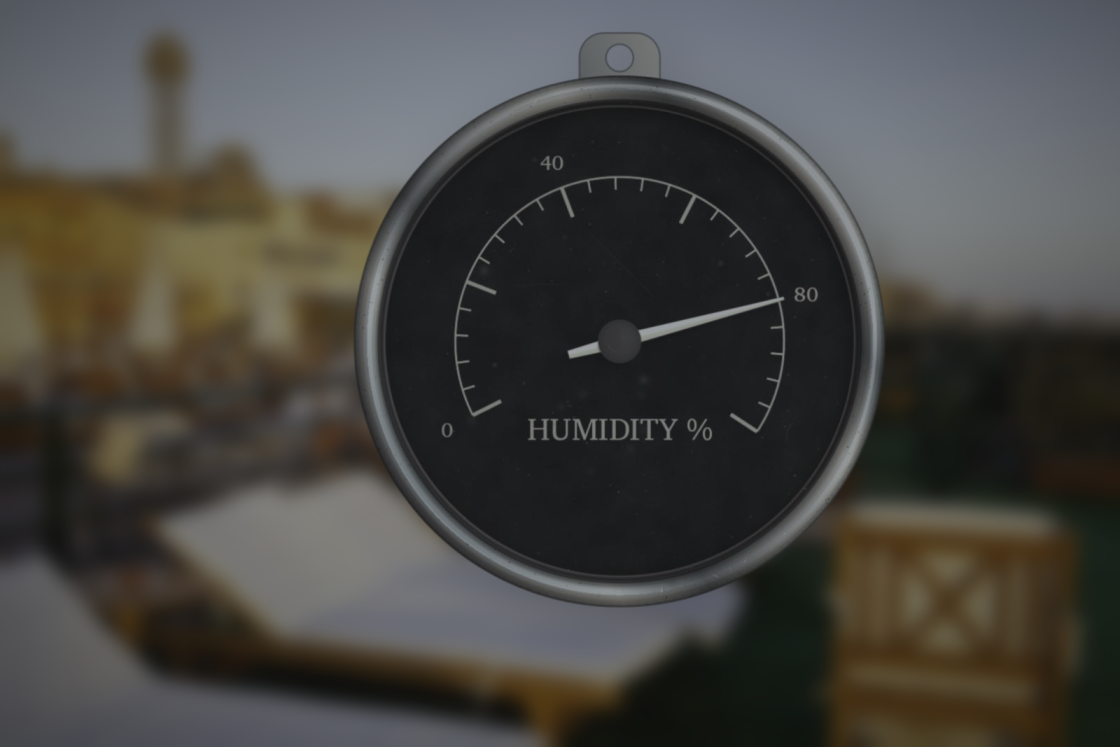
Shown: 80; %
